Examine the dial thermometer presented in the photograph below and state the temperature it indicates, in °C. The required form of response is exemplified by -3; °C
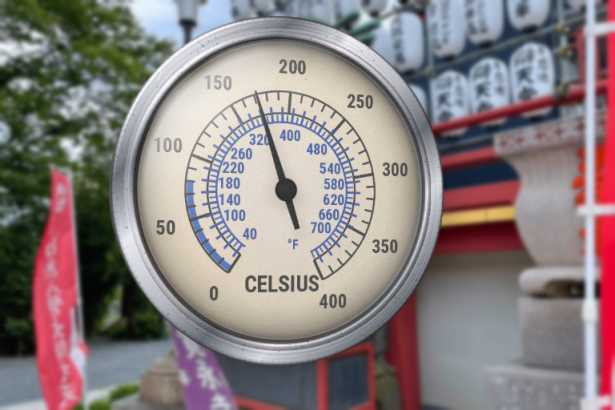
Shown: 170; °C
